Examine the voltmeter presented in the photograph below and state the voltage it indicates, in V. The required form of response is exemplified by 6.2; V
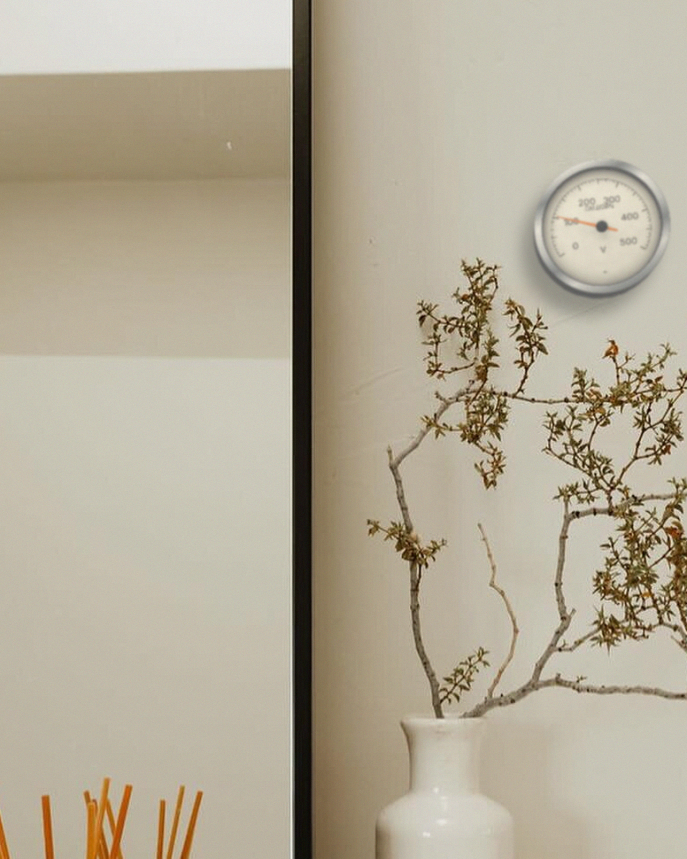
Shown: 100; V
